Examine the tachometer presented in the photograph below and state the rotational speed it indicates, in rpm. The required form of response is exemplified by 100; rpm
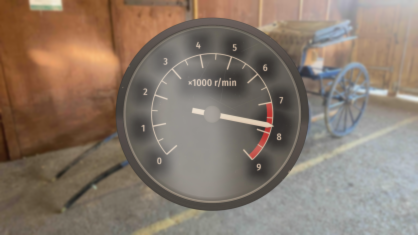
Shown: 7750; rpm
